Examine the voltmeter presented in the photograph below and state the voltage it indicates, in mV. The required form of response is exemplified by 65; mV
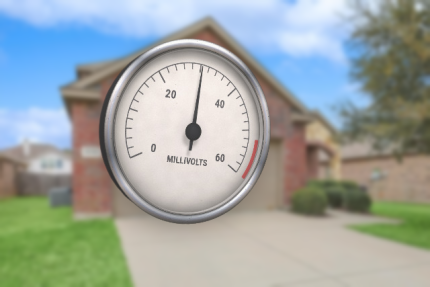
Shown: 30; mV
